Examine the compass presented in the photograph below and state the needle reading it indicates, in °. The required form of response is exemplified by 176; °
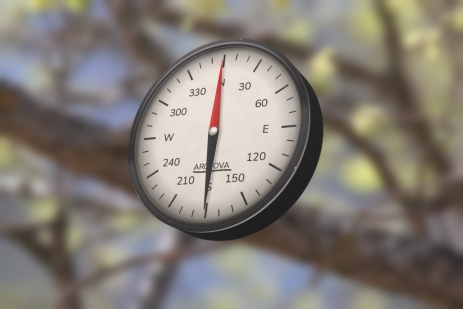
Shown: 0; °
